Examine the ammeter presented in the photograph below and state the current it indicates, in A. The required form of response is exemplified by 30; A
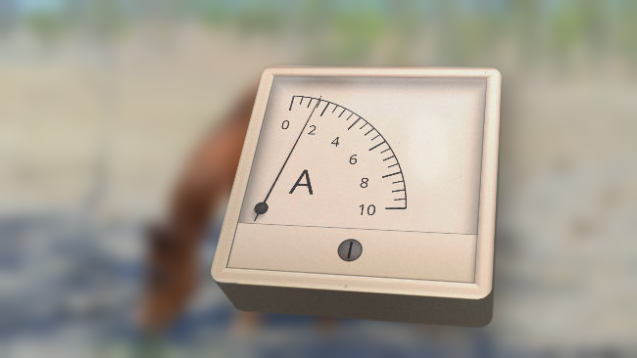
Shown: 1.5; A
